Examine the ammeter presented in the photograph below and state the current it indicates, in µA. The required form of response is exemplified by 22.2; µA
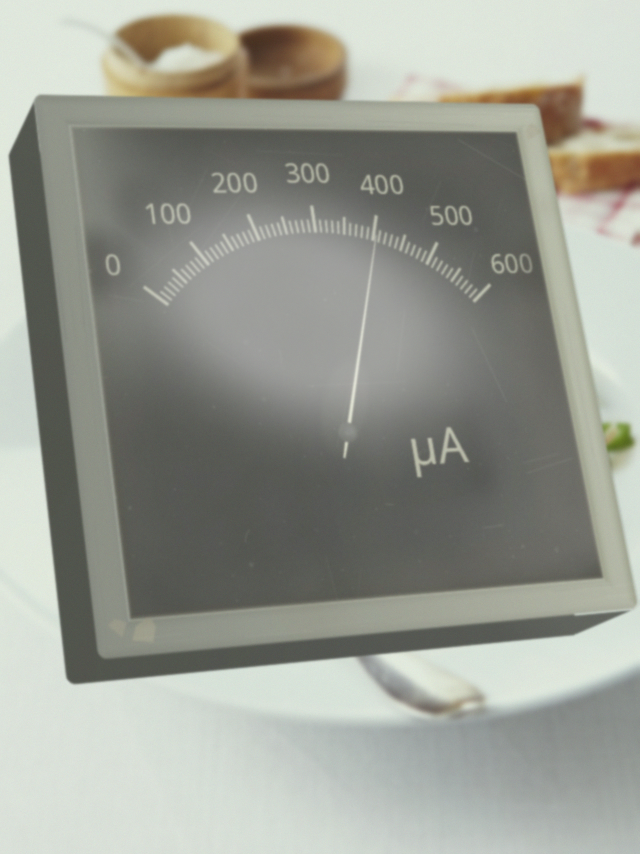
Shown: 400; µA
